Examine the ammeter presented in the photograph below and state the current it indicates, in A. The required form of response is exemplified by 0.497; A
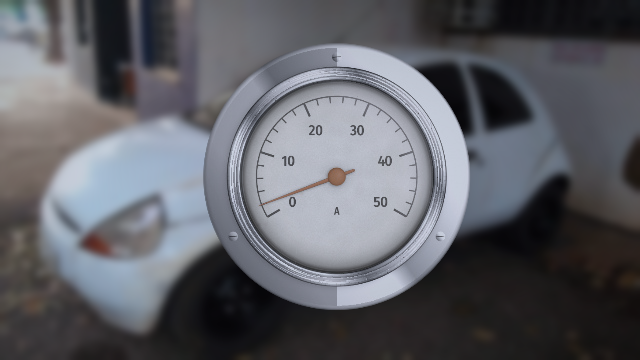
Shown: 2; A
